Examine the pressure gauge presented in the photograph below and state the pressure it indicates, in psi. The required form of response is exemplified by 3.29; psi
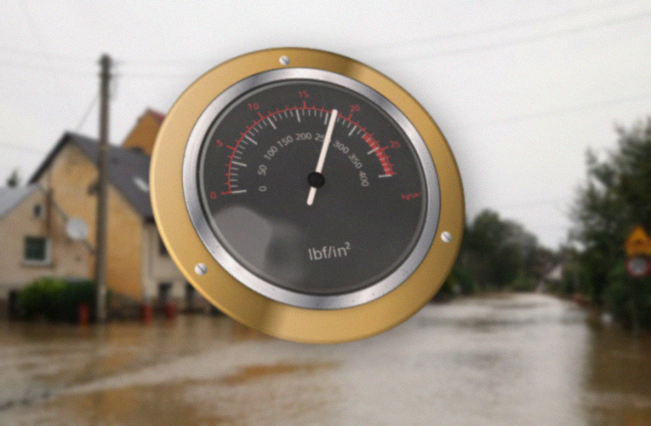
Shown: 260; psi
